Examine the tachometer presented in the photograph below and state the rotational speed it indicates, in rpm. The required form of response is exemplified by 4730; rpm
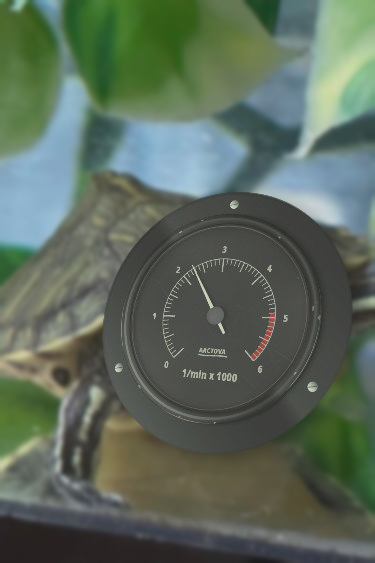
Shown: 2300; rpm
